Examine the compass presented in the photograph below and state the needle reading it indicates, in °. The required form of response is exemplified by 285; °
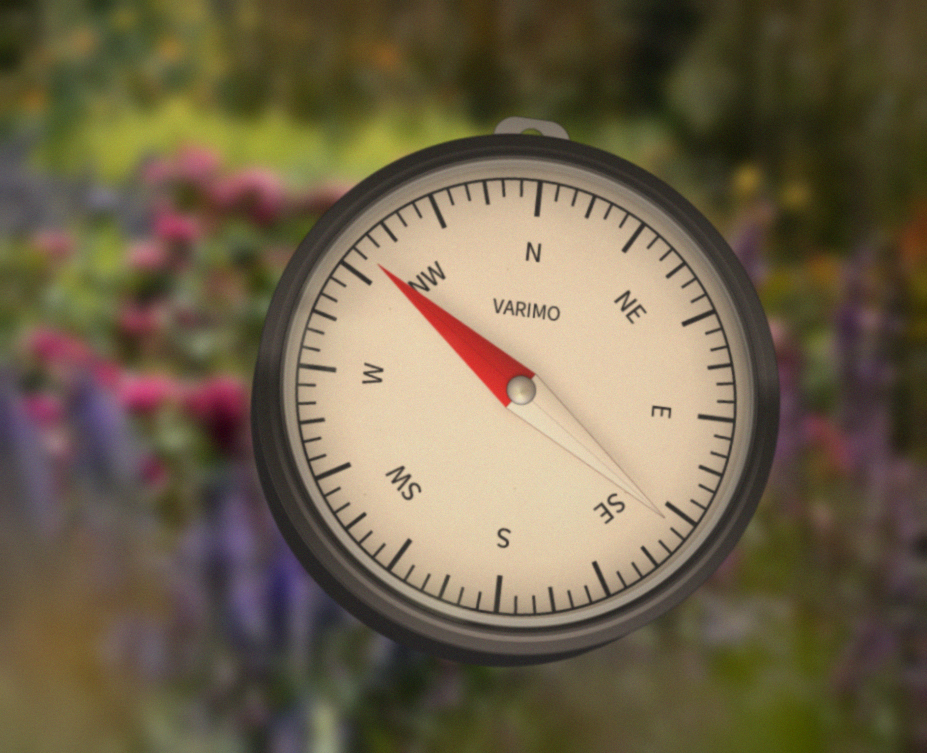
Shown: 305; °
